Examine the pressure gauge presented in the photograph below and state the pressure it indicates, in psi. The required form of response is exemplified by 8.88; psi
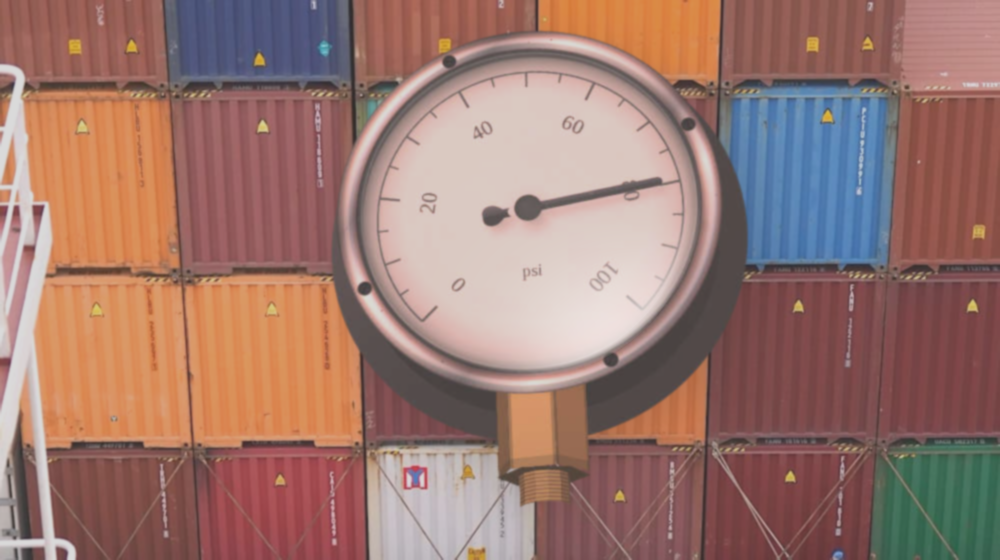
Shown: 80; psi
